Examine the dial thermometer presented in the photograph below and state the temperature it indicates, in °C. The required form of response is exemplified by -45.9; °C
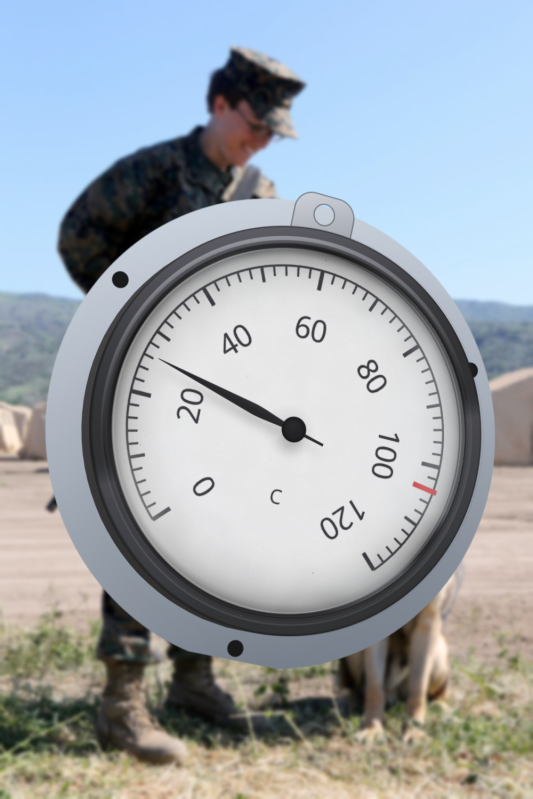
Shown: 26; °C
